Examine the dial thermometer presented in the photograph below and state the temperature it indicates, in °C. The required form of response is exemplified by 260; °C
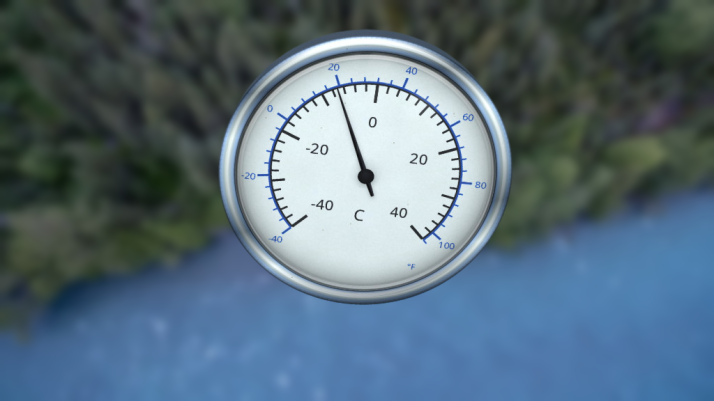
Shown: -7; °C
